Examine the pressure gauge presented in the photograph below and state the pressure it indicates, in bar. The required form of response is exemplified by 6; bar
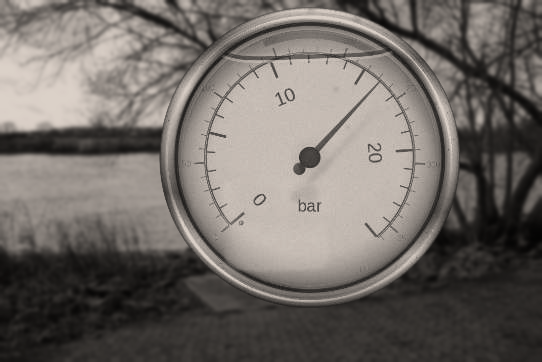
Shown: 16; bar
